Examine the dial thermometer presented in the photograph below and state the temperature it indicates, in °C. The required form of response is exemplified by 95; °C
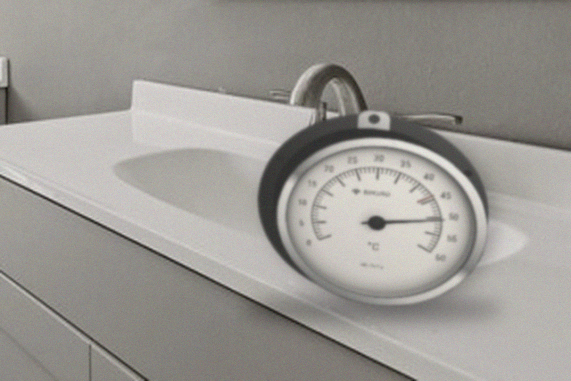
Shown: 50; °C
